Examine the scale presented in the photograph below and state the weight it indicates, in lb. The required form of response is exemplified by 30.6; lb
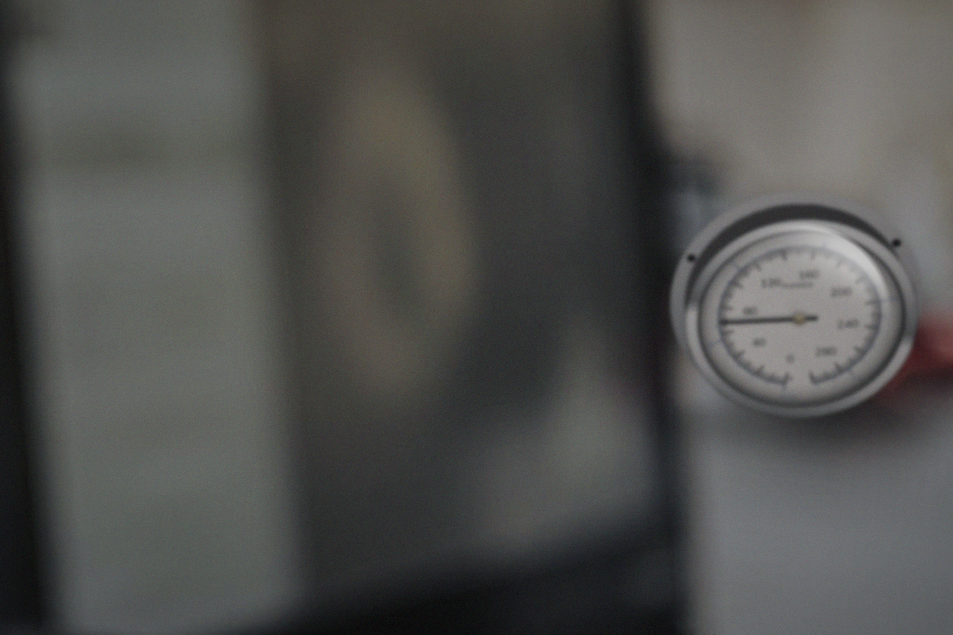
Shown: 70; lb
